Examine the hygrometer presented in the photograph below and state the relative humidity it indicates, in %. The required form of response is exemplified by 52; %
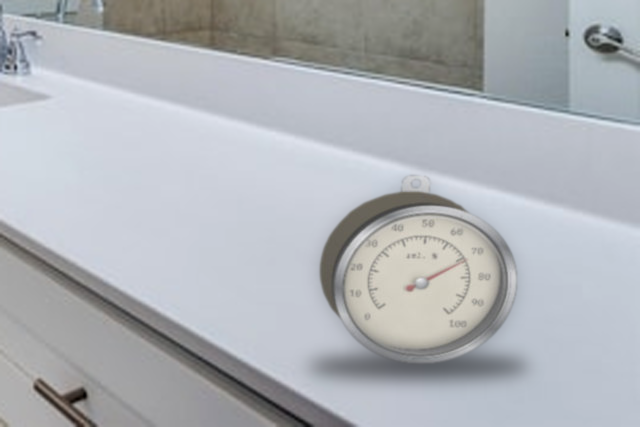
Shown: 70; %
